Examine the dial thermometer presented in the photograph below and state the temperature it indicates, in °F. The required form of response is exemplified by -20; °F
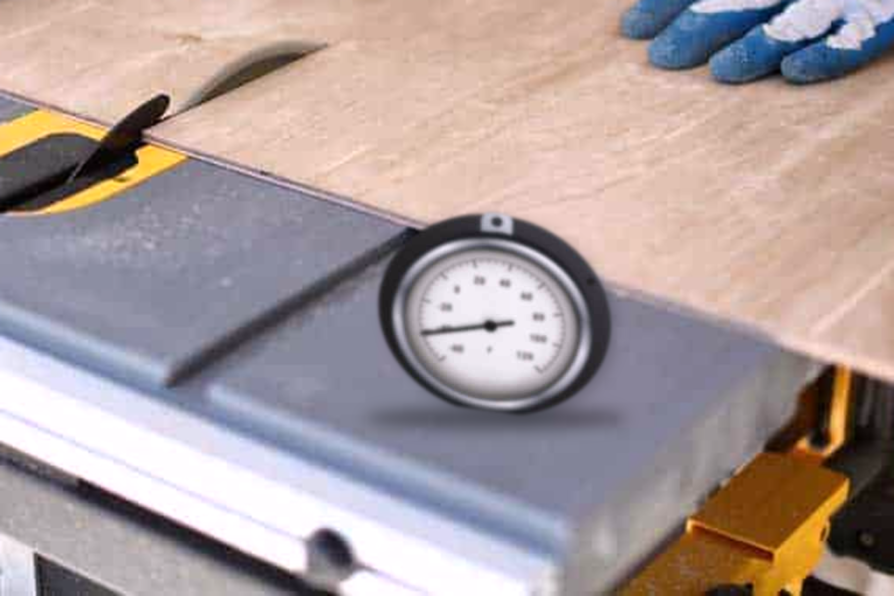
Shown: -40; °F
